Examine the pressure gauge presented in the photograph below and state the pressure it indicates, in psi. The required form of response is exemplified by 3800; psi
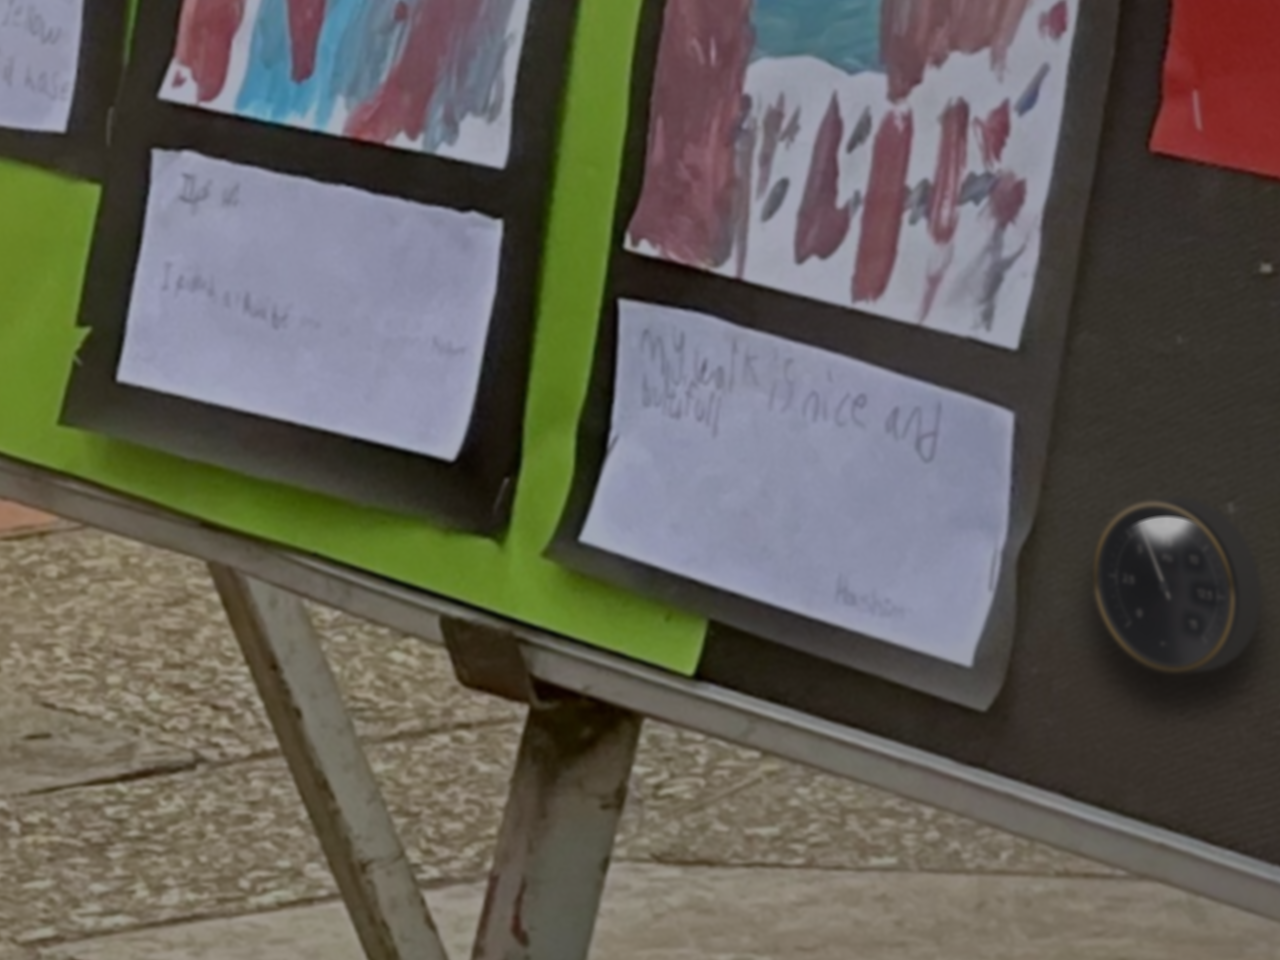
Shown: 6; psi
